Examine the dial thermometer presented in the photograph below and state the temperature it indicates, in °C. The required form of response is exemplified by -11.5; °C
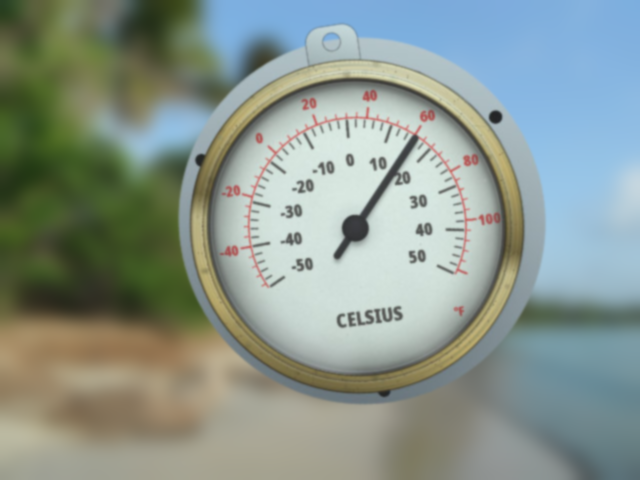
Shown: 16; °C
